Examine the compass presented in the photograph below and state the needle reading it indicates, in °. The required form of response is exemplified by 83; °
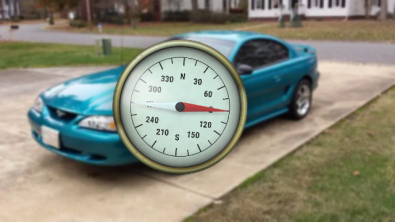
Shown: 90; °
